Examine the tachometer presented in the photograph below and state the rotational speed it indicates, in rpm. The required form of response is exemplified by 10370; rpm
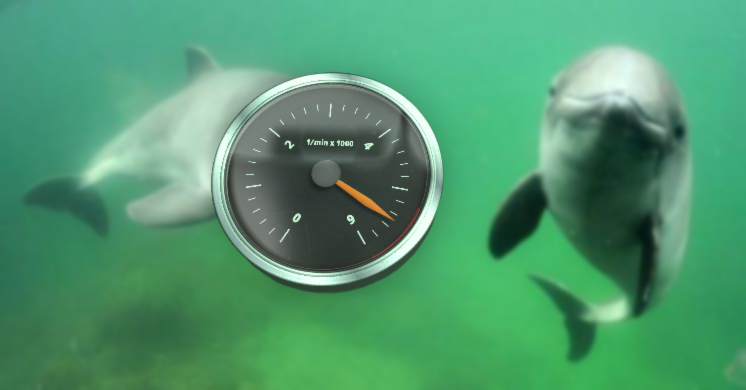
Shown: 5500; rpm
